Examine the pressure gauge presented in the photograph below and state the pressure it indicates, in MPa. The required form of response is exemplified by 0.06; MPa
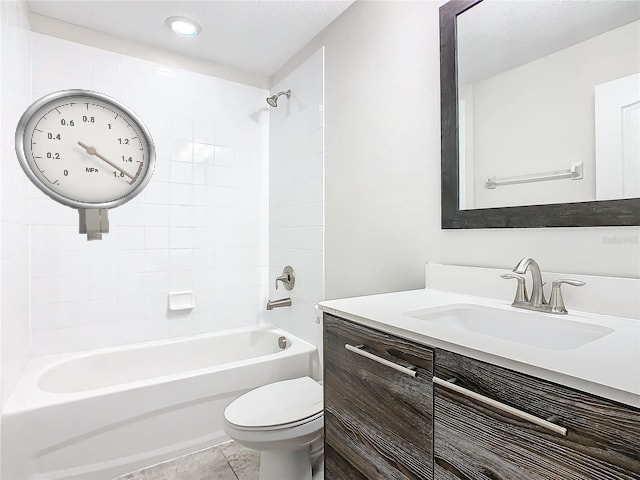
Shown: 1.55; MPa
